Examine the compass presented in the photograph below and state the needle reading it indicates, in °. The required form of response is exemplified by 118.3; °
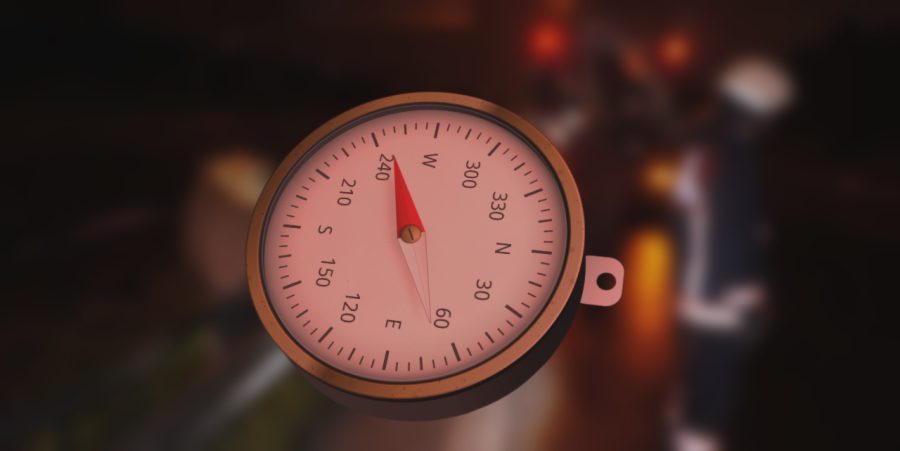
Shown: 247.5; °
